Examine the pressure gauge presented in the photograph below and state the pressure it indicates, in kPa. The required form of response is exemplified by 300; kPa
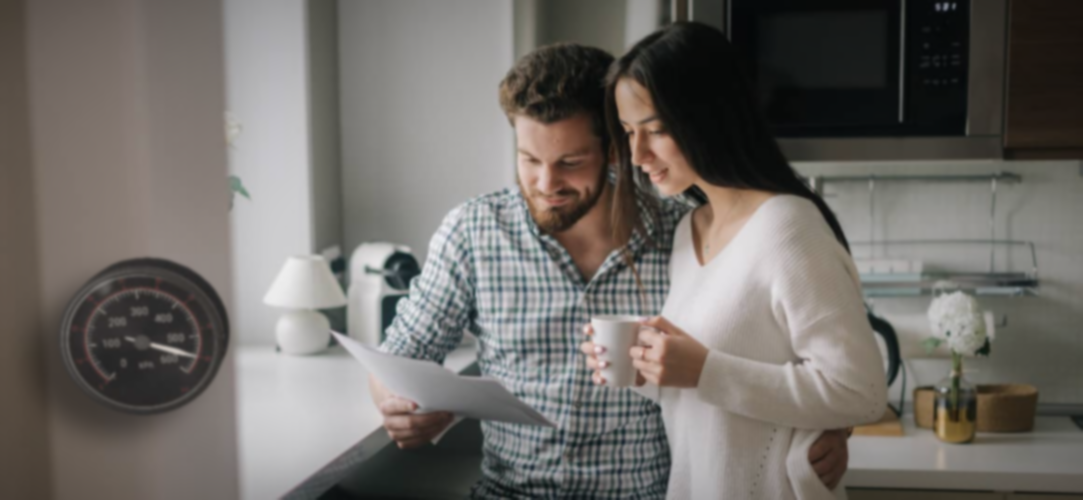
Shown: 550; kPa
